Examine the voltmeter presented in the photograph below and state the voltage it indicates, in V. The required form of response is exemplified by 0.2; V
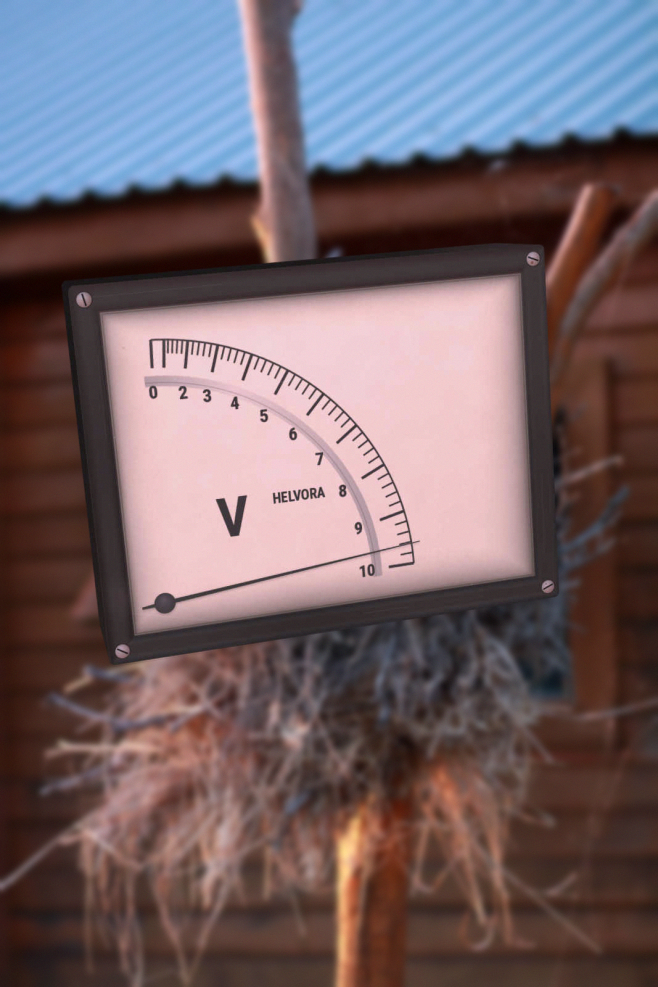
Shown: 9.6; V
